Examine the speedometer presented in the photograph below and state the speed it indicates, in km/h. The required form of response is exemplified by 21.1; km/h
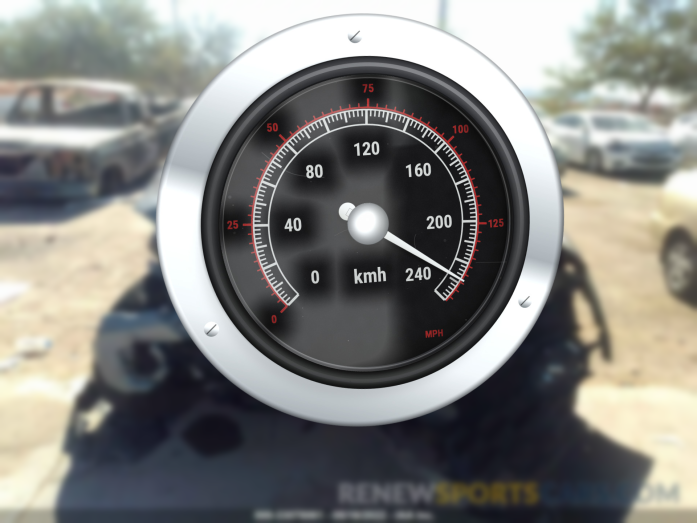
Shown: 228; km/h
